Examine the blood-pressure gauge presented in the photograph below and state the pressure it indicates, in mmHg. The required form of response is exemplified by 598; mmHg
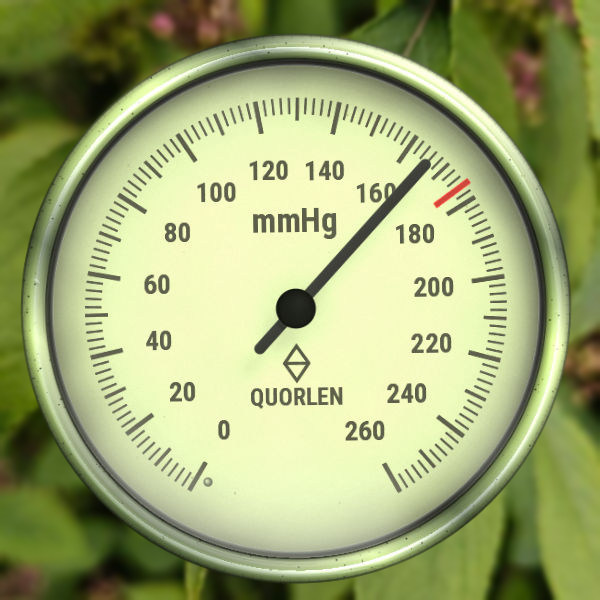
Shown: 166; mmHg
